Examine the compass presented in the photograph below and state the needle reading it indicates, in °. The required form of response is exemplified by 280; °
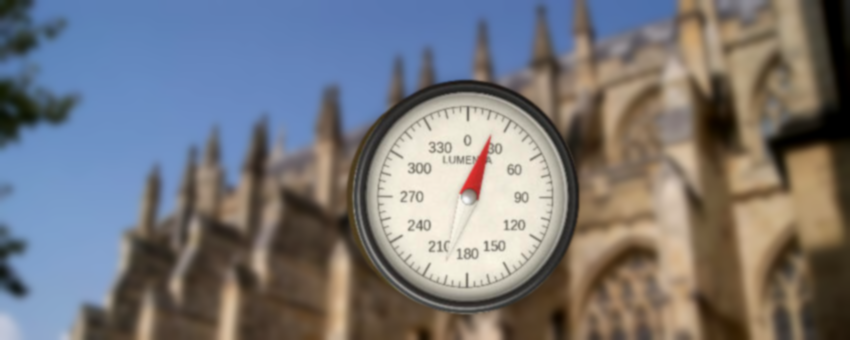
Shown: 20; °
